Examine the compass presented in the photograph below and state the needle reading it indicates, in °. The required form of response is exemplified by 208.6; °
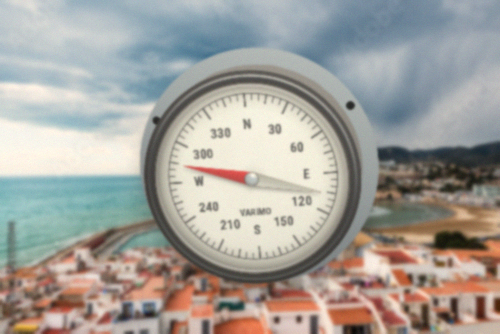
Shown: 285; °
